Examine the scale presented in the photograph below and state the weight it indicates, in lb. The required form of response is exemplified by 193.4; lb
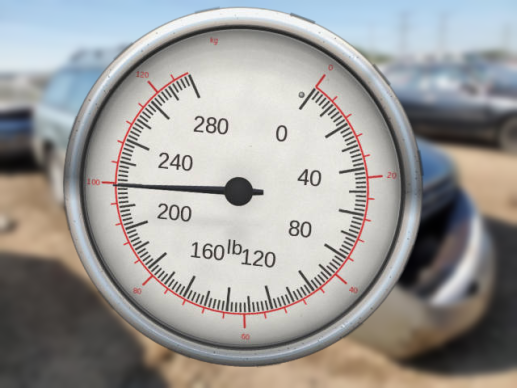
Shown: 220; lb
